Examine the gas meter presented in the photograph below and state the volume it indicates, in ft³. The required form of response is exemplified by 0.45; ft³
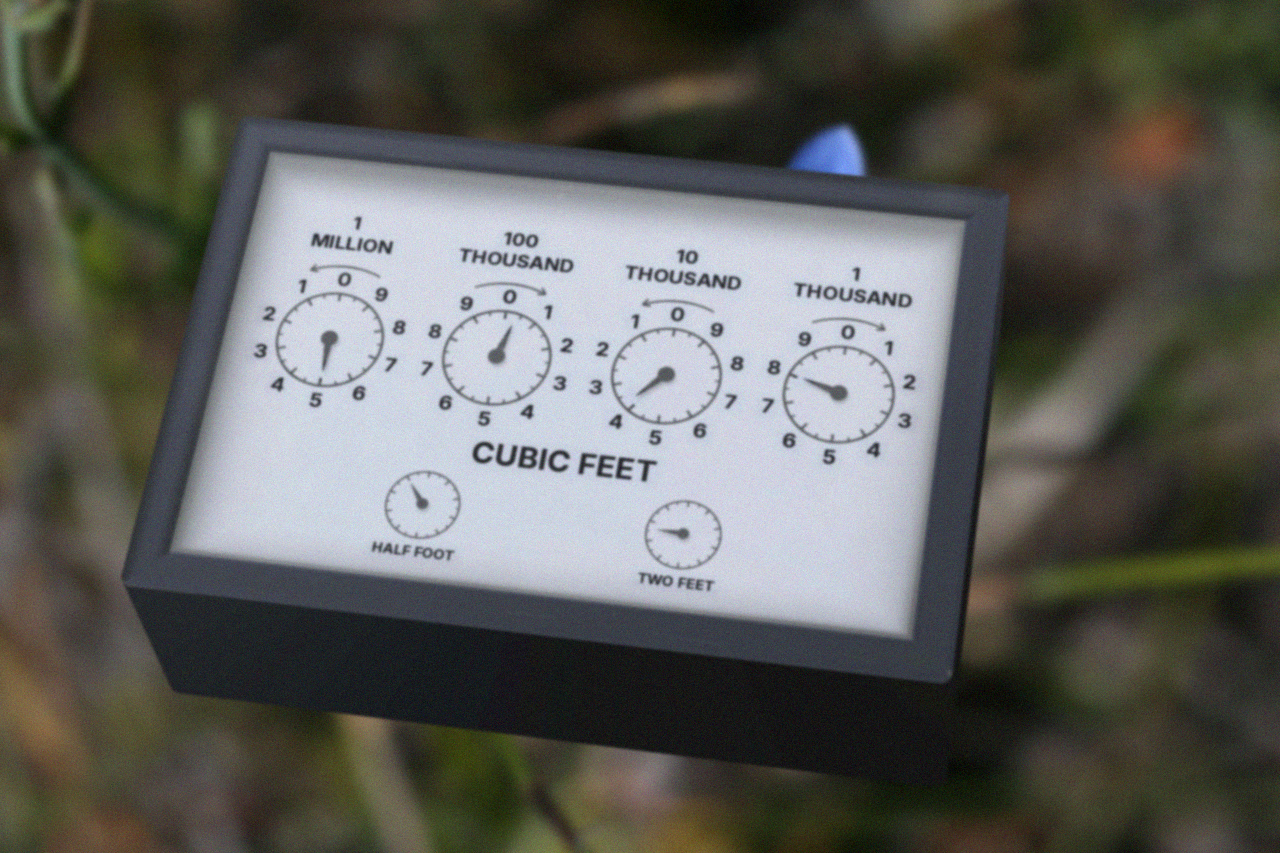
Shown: 503800; ft³
